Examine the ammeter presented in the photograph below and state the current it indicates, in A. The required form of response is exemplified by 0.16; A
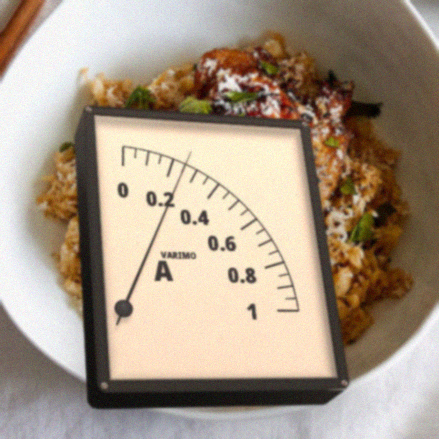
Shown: 0.25; A
